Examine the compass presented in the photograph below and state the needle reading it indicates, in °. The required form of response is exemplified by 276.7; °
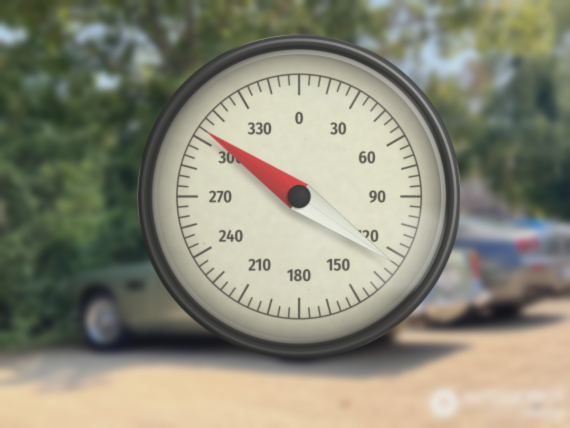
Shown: 305; °
